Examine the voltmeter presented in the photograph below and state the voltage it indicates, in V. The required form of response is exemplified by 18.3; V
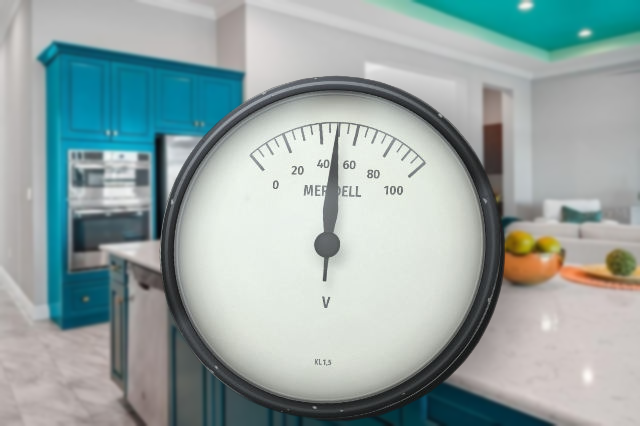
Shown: 50; V
